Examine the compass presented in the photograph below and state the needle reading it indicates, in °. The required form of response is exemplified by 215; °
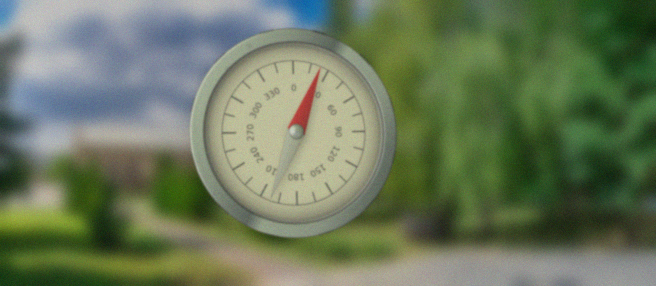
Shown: 22.5; °
